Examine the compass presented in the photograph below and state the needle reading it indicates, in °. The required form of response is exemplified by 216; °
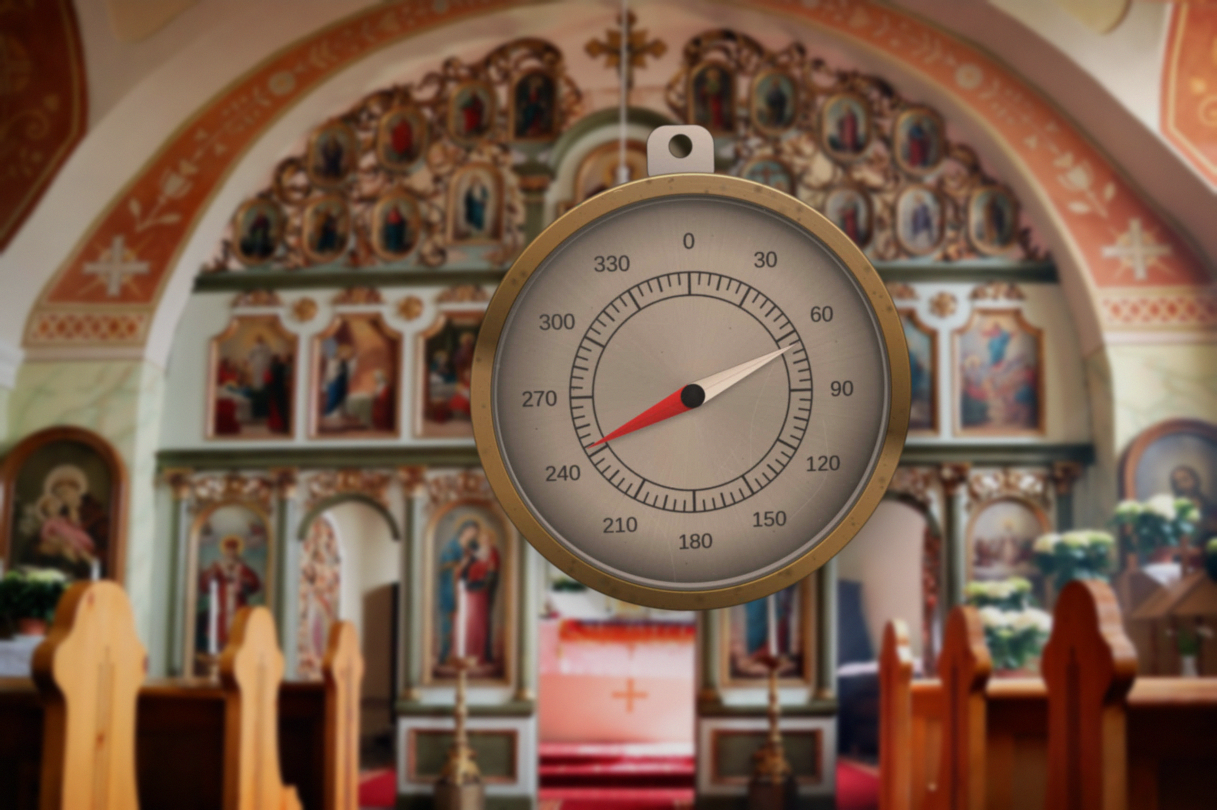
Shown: 245; °
